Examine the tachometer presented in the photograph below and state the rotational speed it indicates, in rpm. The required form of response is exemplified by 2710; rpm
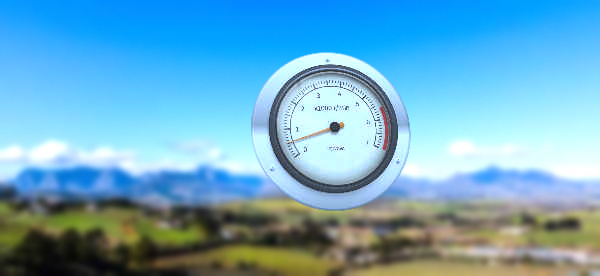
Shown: 500; rpm
